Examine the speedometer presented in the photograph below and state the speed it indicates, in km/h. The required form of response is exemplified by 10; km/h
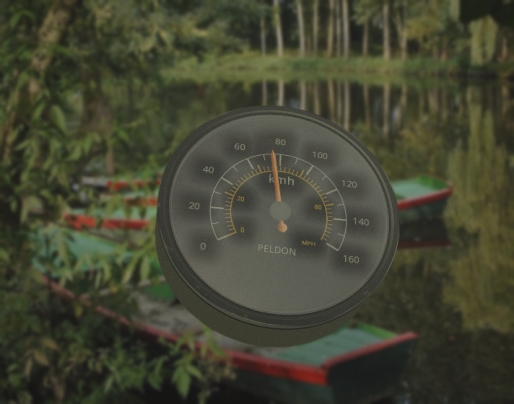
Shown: 75; km/h
